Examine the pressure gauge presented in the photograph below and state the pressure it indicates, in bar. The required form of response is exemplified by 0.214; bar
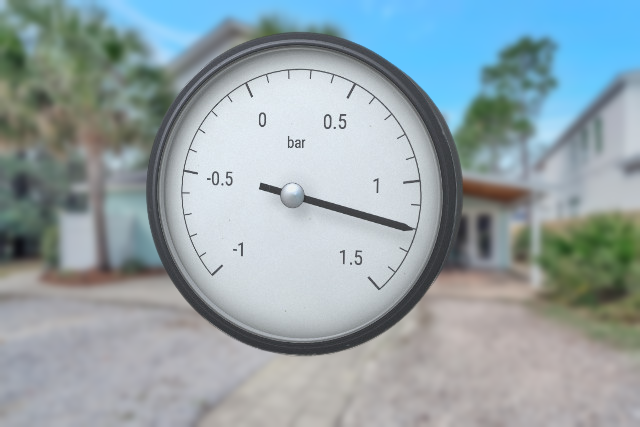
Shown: 1.2; bar
